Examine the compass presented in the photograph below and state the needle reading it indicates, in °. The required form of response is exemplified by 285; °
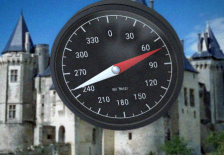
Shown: 70; °
